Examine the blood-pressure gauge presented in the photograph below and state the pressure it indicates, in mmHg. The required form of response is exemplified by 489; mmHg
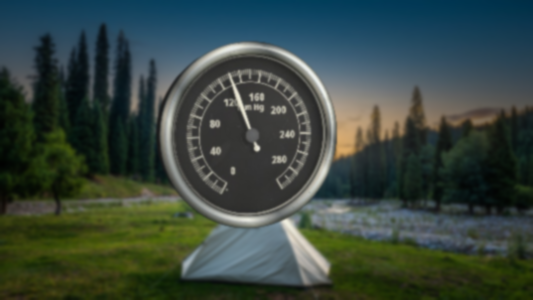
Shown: 130; mmHg
